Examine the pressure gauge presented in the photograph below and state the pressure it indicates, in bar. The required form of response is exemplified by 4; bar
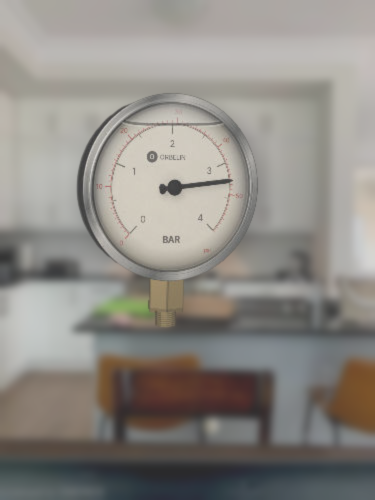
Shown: 3.25; bar
